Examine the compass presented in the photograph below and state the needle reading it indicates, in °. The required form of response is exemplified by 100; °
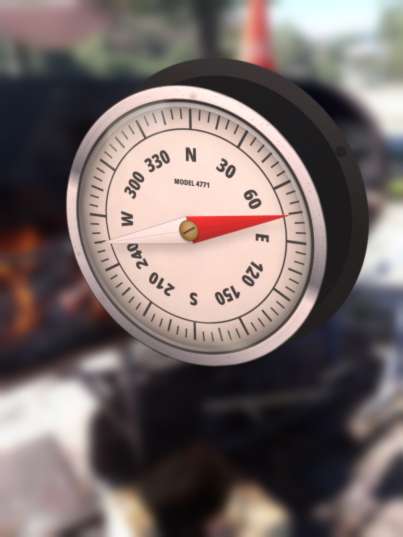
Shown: 75; °
